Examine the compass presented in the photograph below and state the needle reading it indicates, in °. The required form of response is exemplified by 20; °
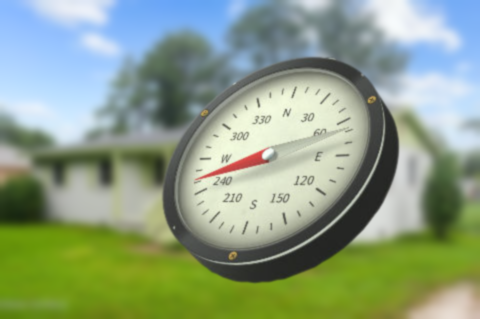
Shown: 250; °
